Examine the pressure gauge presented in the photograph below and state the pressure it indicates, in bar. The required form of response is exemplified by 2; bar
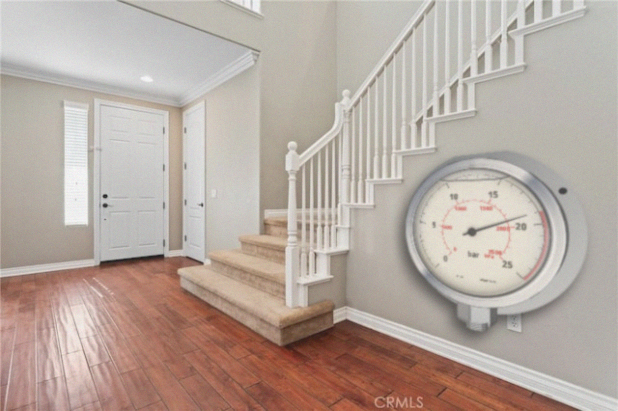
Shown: 19; bar
